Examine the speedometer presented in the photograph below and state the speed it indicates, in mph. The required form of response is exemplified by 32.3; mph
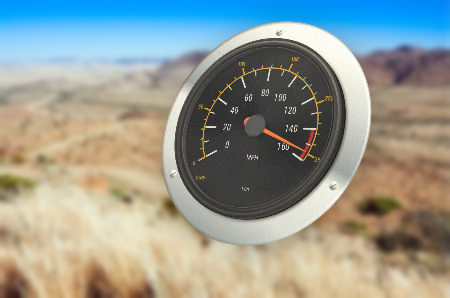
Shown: 155; mph
